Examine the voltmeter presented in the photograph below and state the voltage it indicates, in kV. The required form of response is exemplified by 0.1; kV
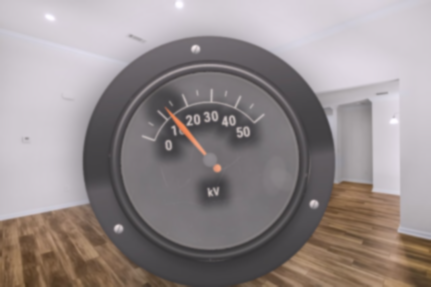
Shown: 12.5; kV
